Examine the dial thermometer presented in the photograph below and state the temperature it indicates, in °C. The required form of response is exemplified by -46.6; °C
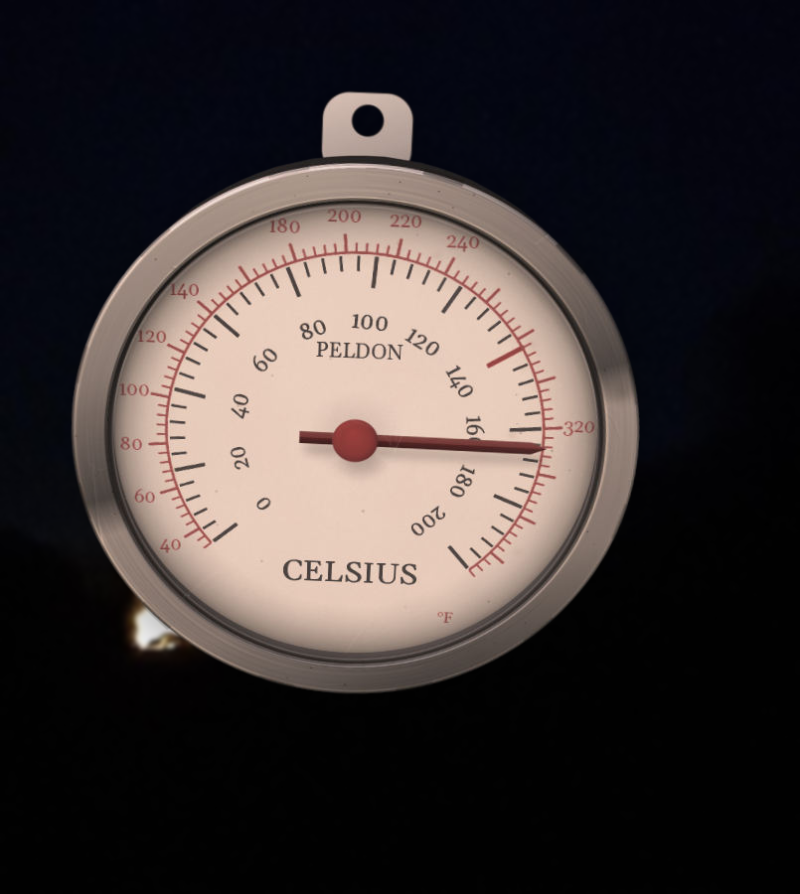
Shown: 164; °C
